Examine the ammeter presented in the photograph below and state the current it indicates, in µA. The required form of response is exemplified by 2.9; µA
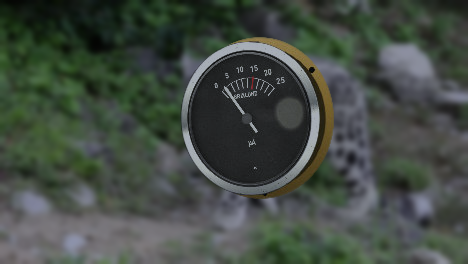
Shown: 2.5; µA
